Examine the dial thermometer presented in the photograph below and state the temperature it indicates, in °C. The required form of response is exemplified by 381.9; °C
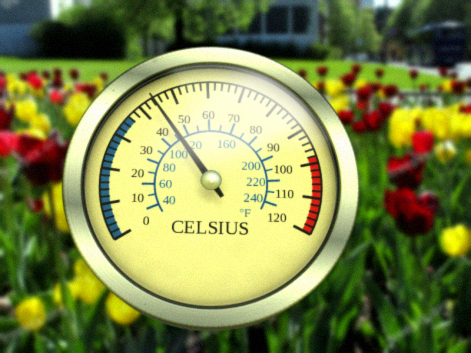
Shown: 44; °C
